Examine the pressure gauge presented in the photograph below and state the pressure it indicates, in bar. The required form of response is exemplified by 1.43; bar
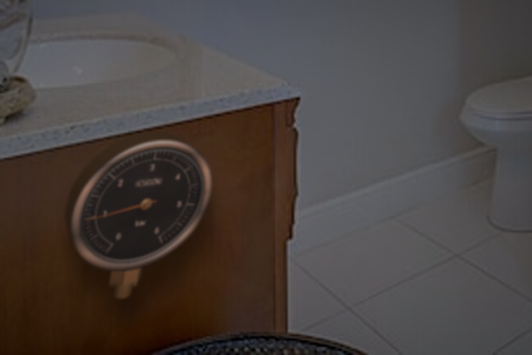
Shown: 1; bar
